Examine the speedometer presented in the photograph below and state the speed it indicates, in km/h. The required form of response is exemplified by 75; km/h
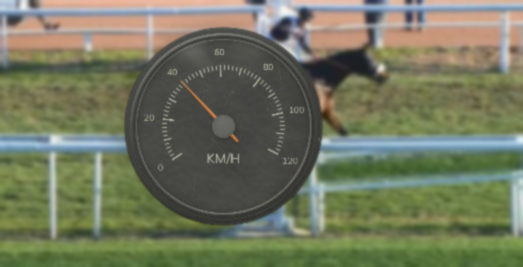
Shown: 40; km/h
